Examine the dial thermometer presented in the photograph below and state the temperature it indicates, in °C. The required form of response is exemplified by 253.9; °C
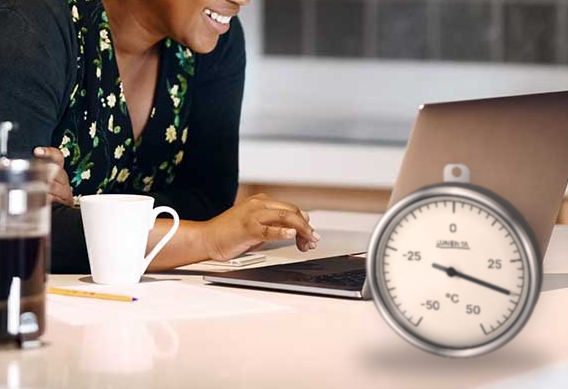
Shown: 35; °C
